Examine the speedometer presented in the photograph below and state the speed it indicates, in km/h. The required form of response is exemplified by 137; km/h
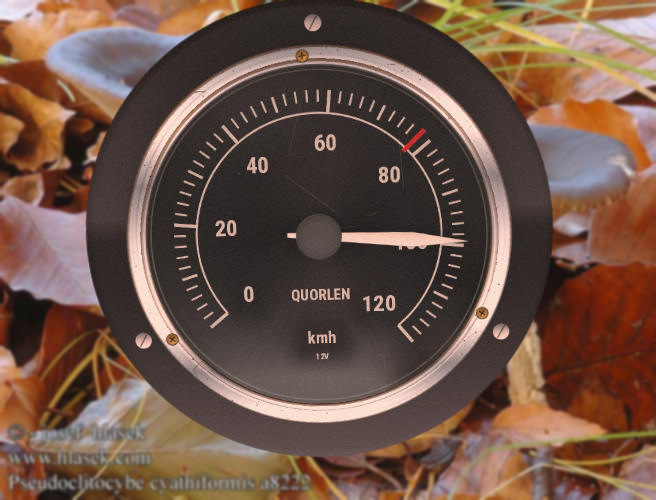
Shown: 99; km/h
